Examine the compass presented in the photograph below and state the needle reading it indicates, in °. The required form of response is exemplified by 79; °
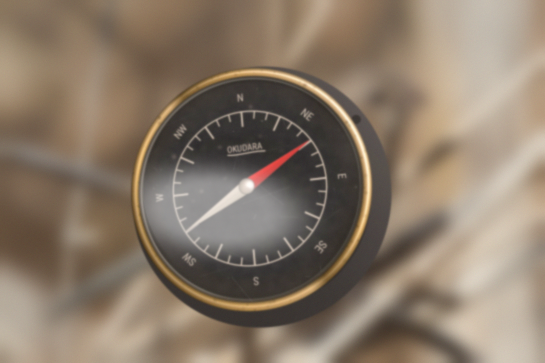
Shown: 60; °
